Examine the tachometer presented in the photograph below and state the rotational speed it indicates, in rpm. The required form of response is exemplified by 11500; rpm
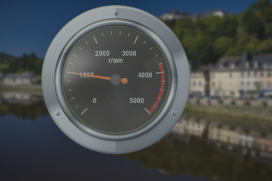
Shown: 1000; rpm
